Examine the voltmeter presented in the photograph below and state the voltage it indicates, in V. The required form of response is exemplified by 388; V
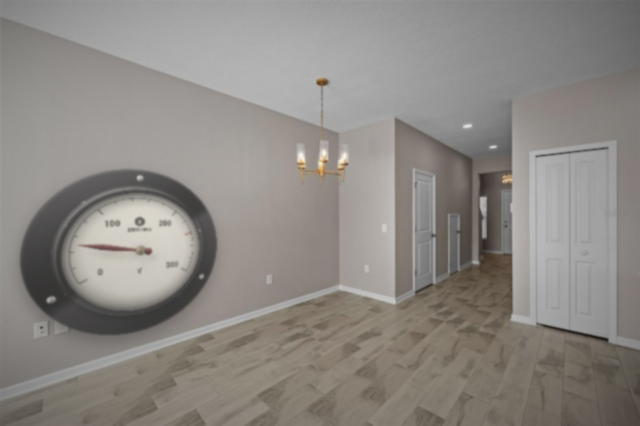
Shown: 50; V
